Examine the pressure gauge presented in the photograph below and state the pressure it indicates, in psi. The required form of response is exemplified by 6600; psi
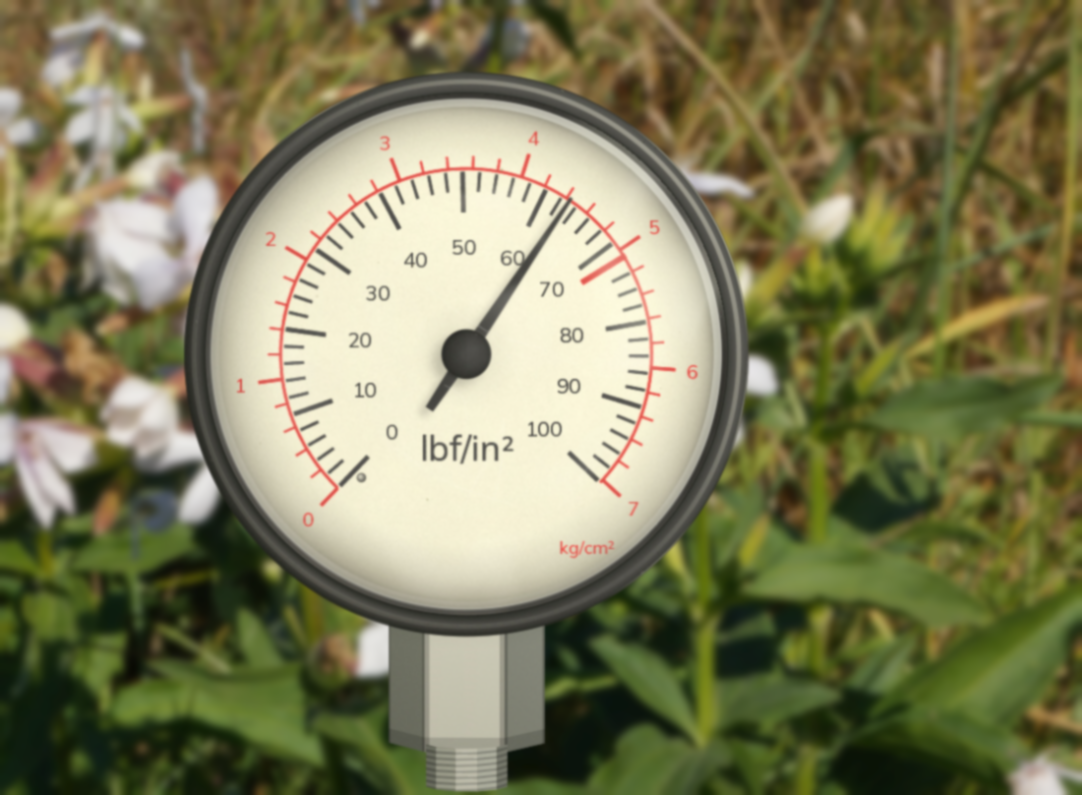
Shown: 63; psi
